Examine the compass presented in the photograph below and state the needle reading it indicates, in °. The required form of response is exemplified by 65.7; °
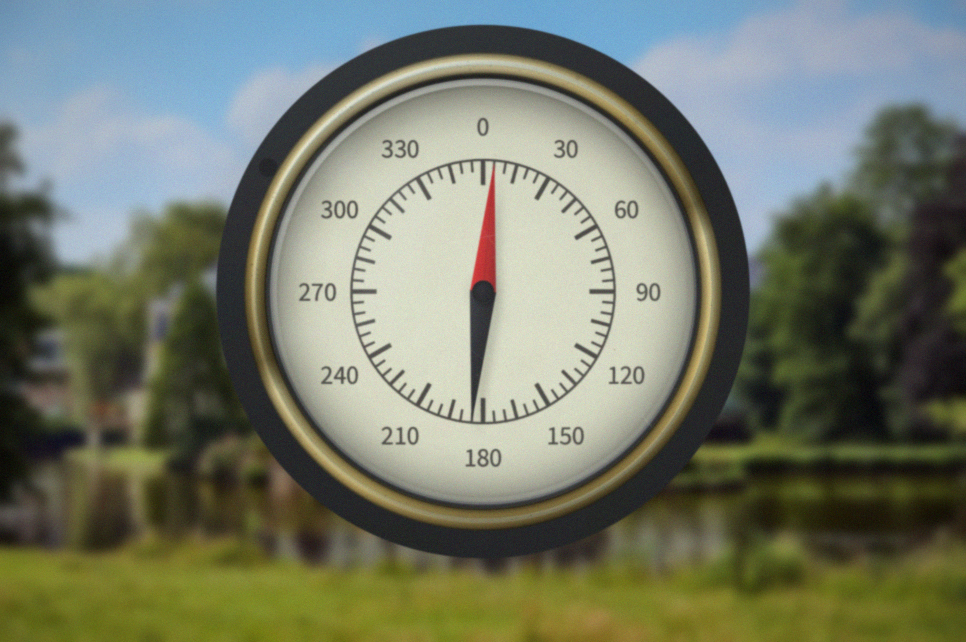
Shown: 5; °
